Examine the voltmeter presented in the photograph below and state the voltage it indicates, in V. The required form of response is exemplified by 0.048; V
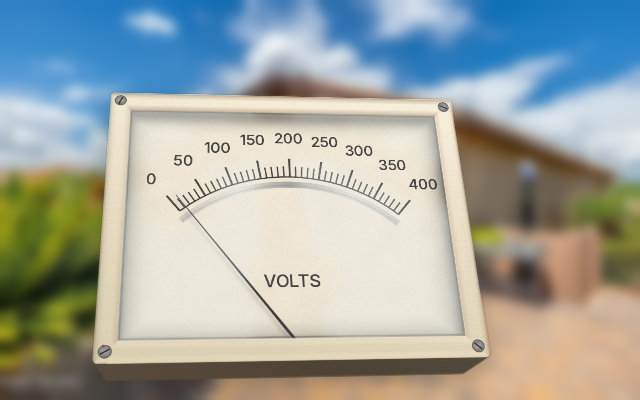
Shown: 10; V
